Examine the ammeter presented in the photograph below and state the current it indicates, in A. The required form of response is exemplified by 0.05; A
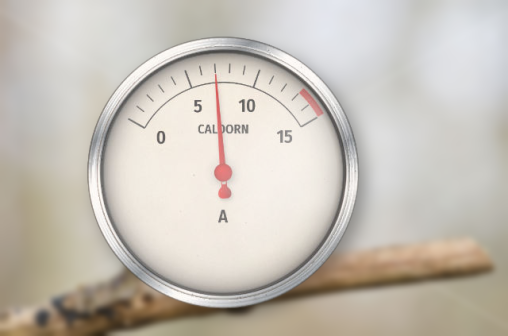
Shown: 7; A
